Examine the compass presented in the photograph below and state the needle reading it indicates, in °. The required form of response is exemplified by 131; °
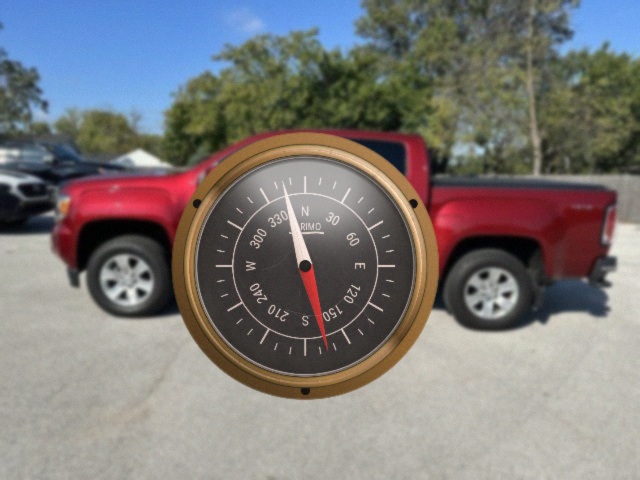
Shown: 165; °
